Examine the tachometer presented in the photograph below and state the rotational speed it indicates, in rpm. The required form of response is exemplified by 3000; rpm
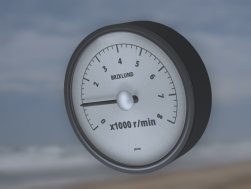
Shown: 1000; rpm
